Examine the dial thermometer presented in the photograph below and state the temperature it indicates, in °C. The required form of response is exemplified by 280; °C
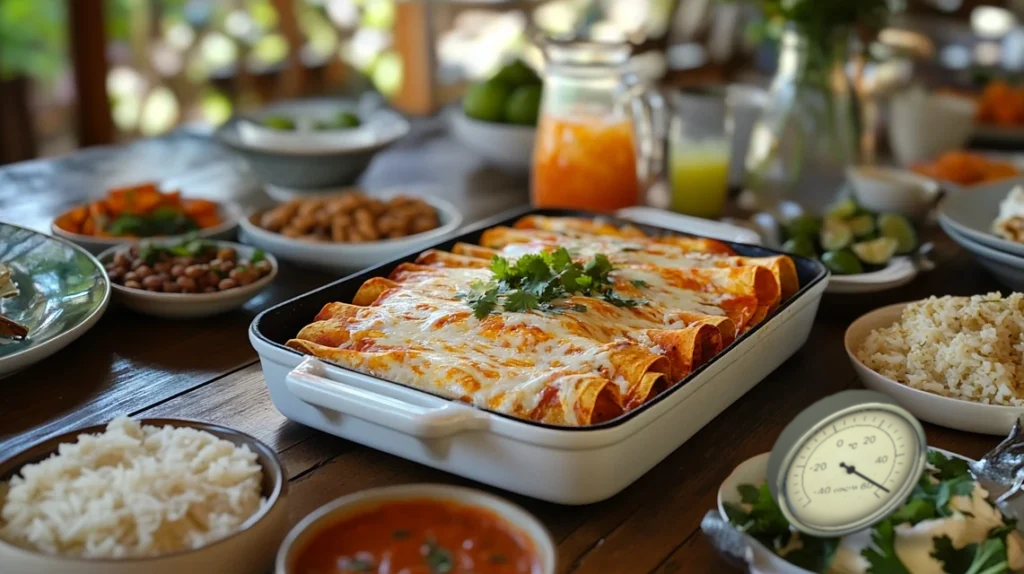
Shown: 56; °C
